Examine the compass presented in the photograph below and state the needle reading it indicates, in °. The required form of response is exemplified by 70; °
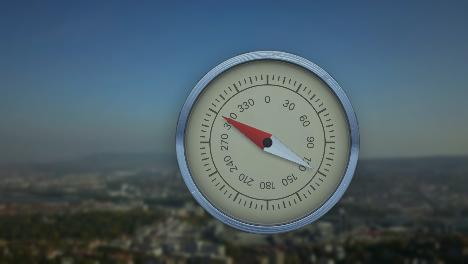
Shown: 300; °
